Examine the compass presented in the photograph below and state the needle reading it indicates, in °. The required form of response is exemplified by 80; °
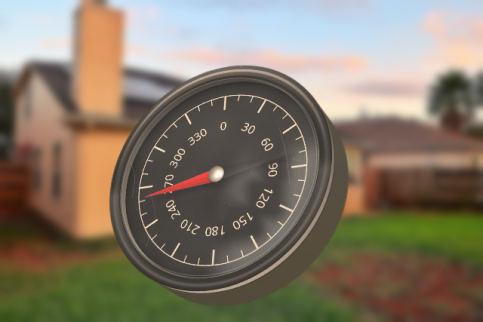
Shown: 260; °
